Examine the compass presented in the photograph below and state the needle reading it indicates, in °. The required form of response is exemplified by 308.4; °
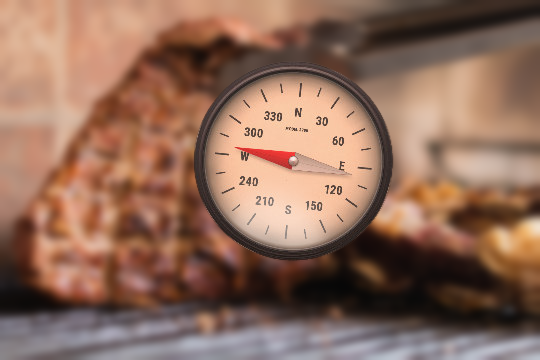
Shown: 277.5; °
